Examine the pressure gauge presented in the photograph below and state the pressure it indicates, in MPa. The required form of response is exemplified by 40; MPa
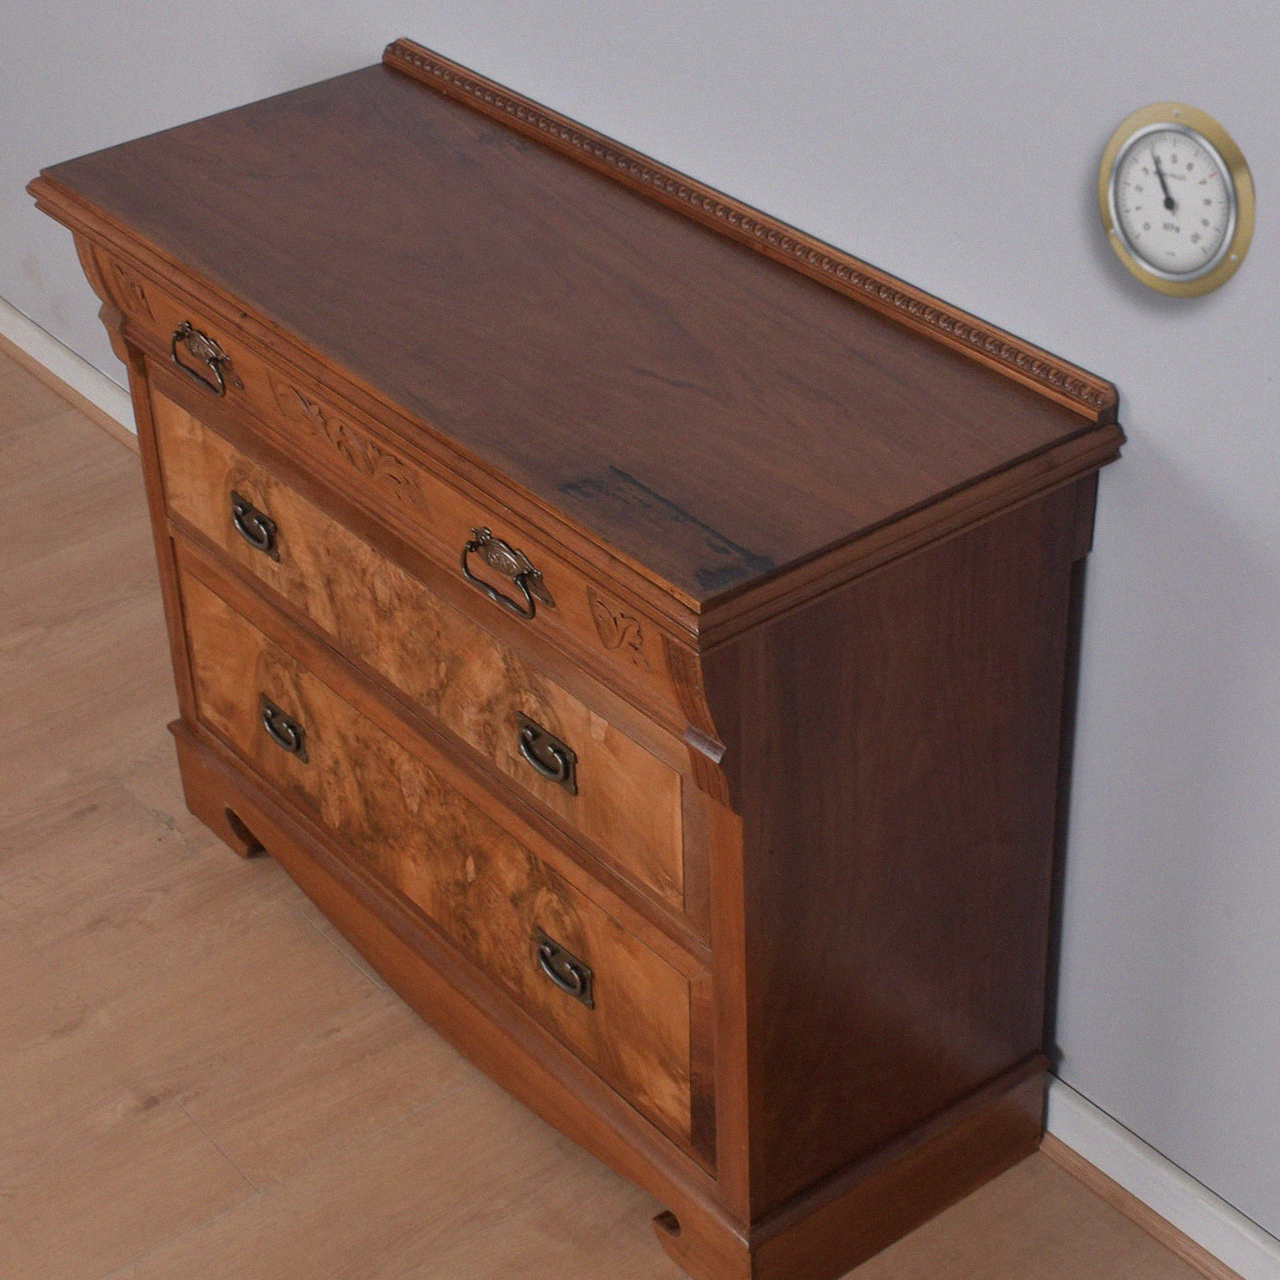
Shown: 4; MPa
